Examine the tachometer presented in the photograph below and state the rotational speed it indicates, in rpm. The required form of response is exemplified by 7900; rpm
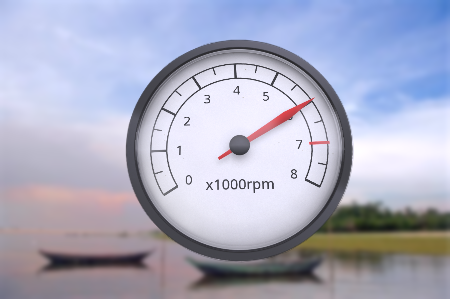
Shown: 6000; rpm
